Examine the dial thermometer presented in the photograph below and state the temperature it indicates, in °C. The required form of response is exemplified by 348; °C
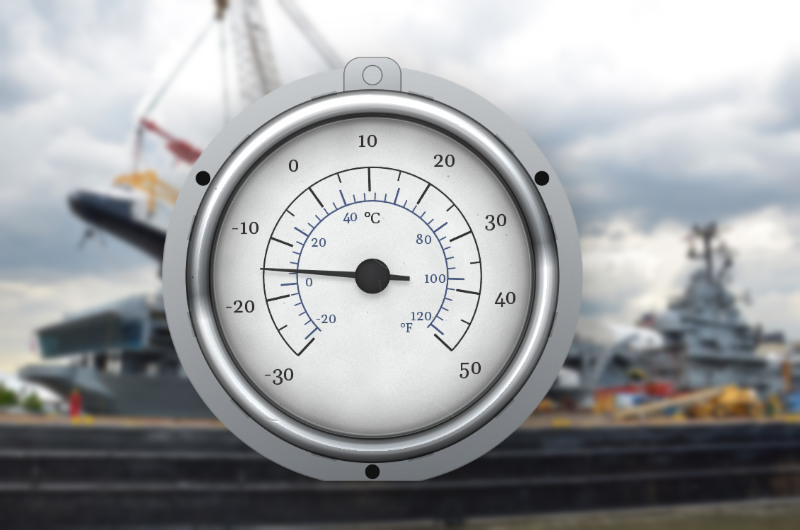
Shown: -15; °C
